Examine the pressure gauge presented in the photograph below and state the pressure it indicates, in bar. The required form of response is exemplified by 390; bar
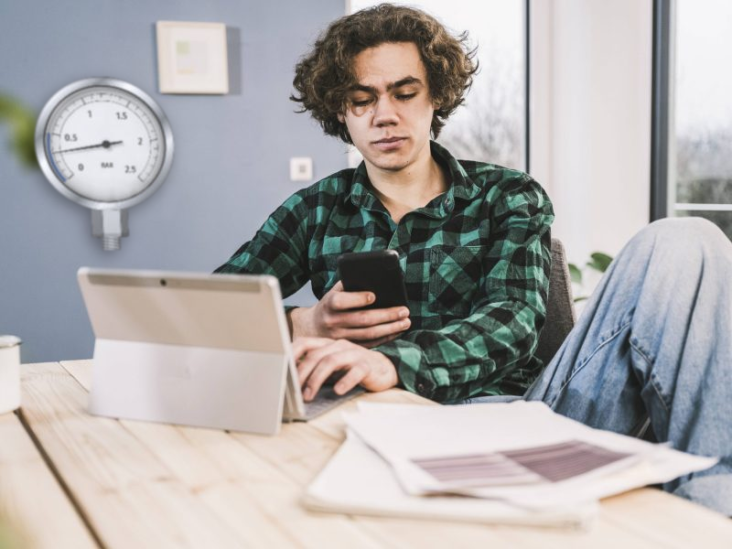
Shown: 0.3; bar
